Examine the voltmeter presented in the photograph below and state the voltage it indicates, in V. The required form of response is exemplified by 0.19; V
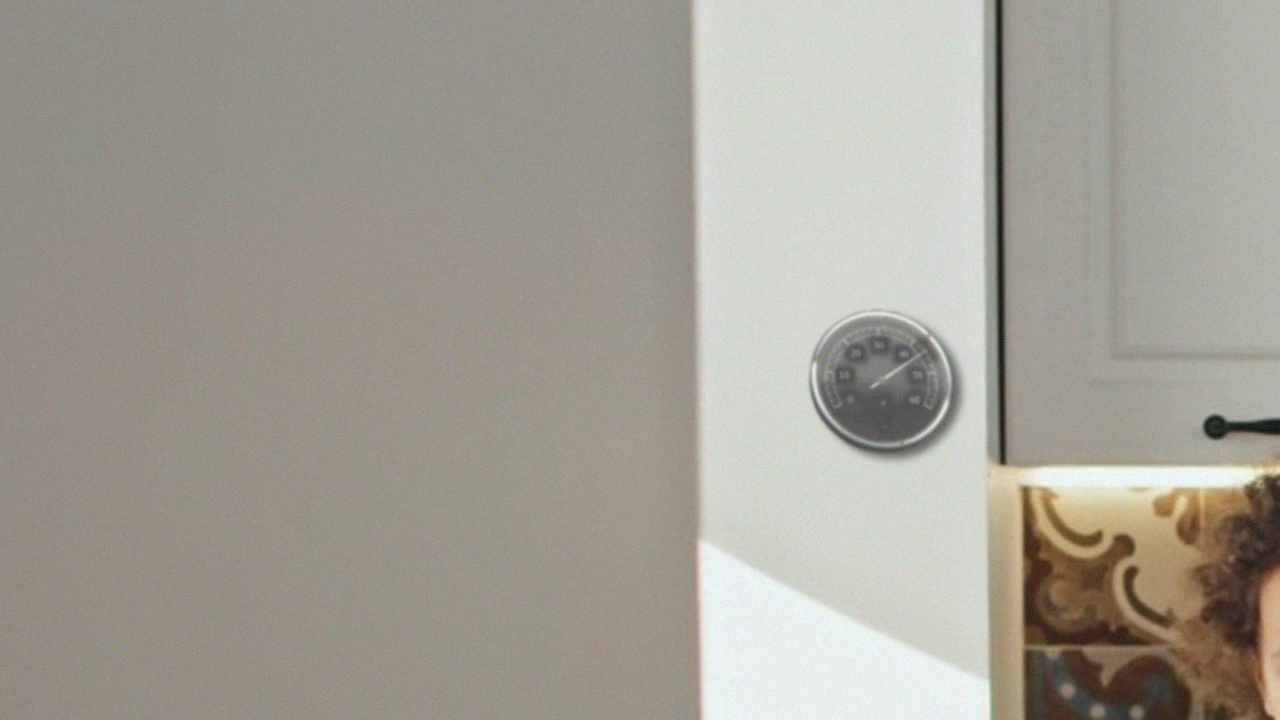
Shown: 44; V
